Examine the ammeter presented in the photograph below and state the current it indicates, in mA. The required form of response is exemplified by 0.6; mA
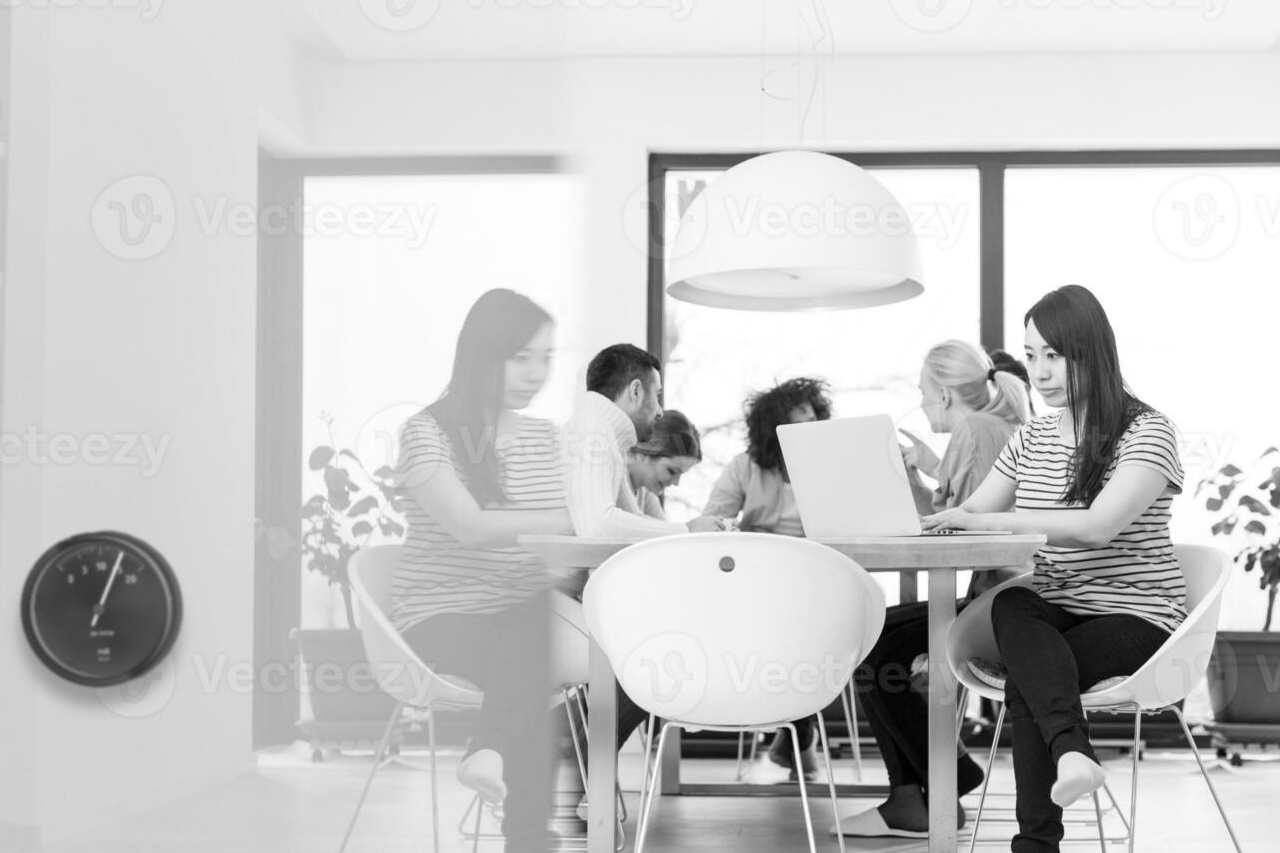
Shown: 15; mA
